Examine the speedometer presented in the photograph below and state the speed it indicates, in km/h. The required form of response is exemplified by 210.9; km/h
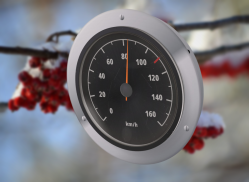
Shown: 85; km/h
